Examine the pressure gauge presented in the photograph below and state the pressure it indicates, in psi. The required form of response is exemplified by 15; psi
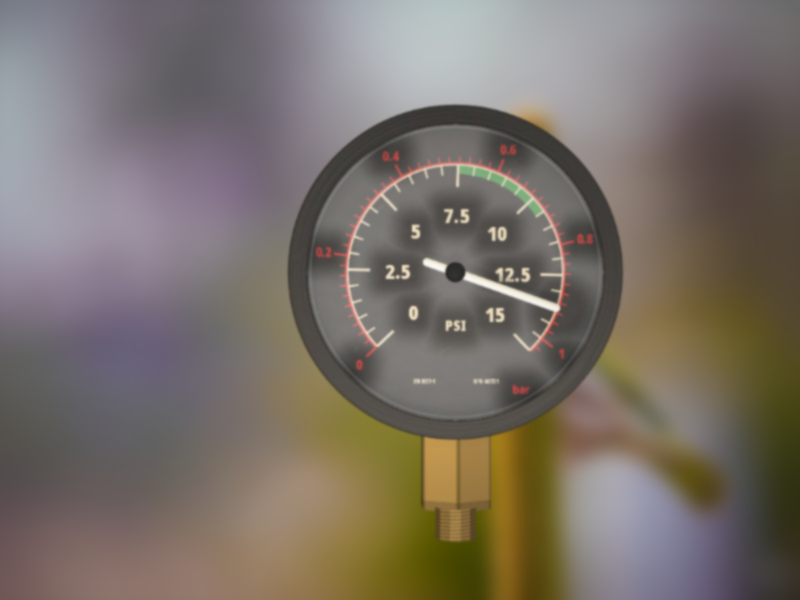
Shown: 13.5; psi
